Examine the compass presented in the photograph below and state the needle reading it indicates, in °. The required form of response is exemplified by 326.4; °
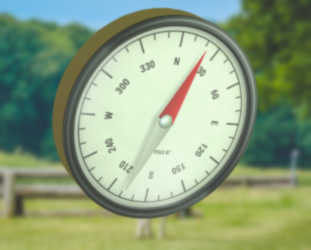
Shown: 20; °
